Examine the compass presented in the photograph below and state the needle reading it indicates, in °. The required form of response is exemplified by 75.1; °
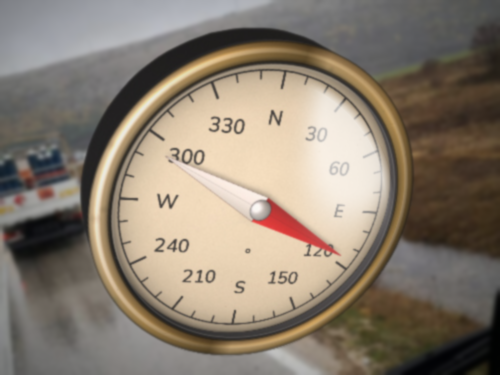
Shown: 115; °
